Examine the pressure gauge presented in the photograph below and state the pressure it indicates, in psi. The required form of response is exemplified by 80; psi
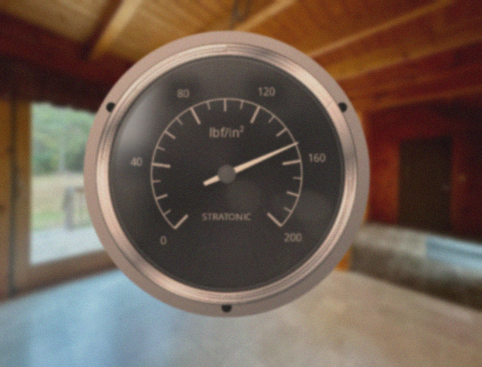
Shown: 150; psi
